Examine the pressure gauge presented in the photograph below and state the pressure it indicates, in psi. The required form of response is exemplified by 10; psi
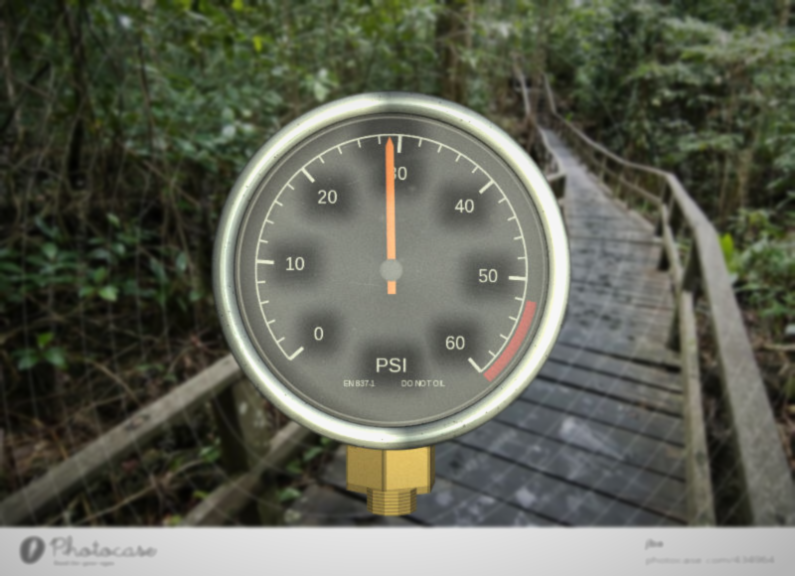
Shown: 29; psi
